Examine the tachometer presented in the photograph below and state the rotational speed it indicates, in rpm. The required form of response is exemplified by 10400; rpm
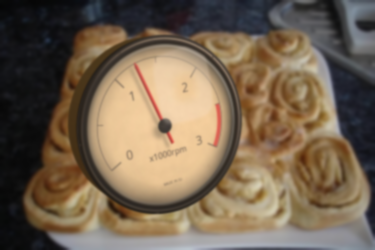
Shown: 1250; rpm
